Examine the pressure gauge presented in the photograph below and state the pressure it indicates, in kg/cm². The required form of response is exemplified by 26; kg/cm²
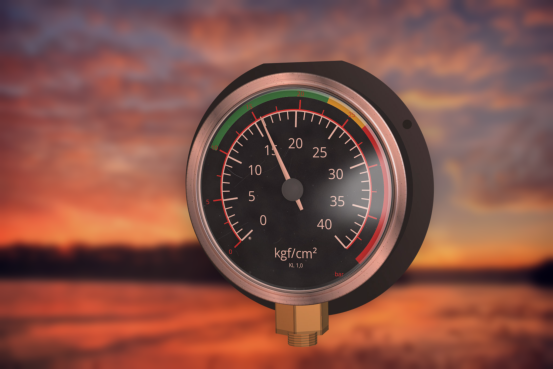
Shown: 16; kg/cm²
